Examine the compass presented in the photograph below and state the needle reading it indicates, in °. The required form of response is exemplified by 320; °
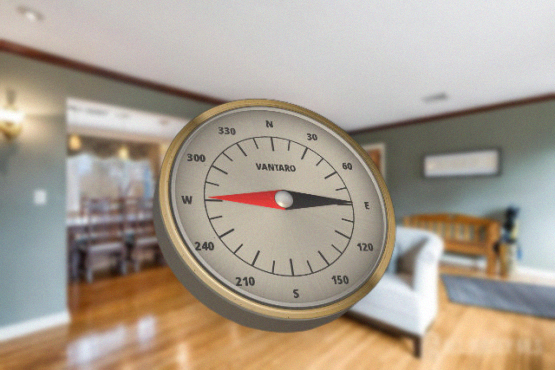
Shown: 270; °
